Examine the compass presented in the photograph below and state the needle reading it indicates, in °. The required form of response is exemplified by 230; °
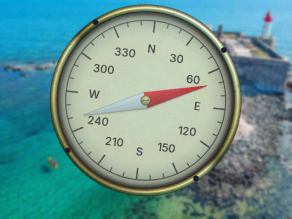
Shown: 70; °
